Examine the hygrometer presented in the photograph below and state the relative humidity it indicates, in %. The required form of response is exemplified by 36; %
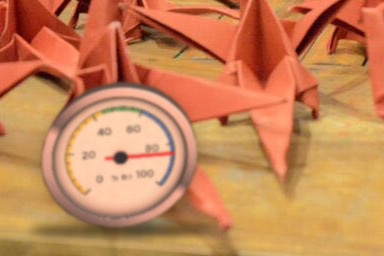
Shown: 84; %
